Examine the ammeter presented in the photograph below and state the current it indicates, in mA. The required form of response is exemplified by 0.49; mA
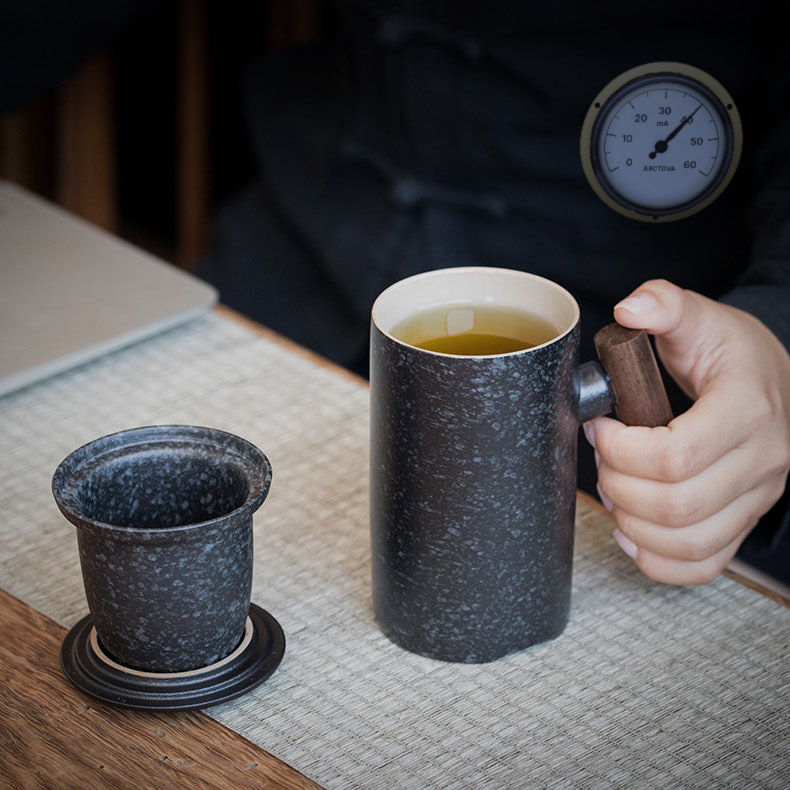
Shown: 40; mA
